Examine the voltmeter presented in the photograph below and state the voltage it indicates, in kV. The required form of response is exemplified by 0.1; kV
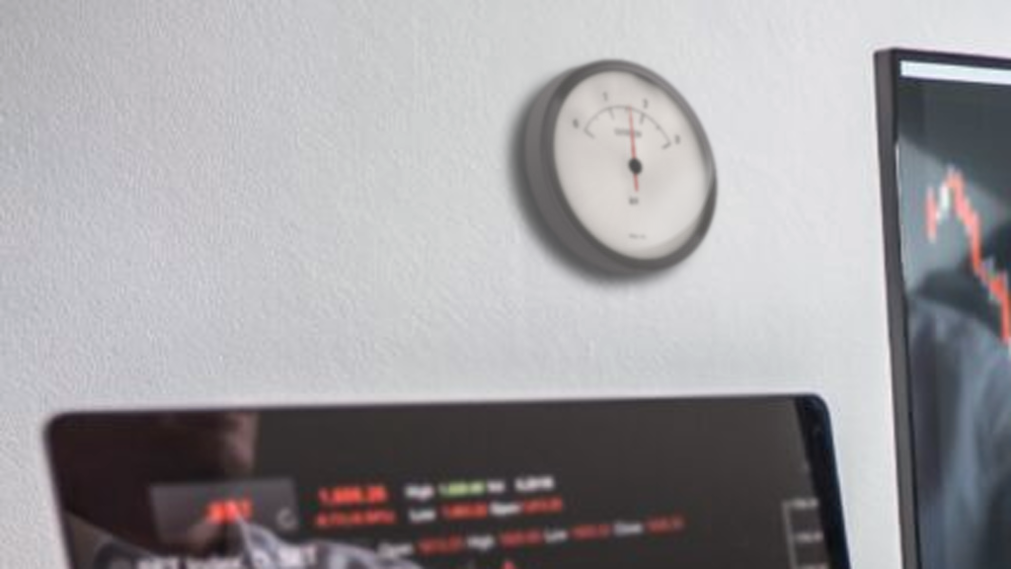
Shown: 1.5; kV
